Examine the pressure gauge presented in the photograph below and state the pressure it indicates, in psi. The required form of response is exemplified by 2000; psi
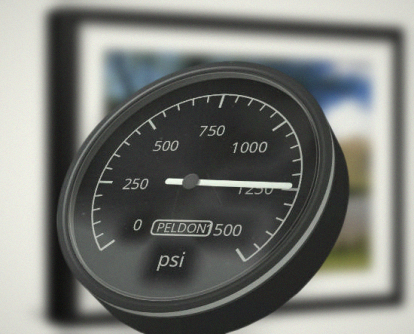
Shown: 1250; psi
